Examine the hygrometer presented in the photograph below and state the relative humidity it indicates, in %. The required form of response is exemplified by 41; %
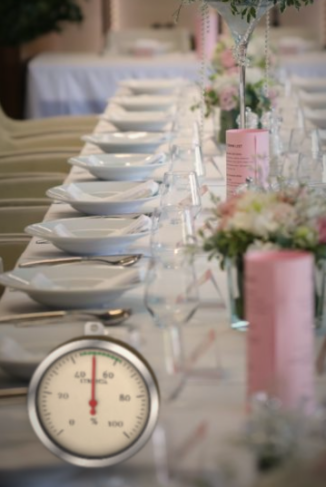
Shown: 50; %
